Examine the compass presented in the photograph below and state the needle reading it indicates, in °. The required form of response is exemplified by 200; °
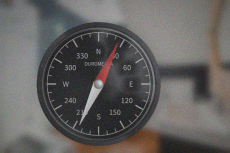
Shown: 25; °
